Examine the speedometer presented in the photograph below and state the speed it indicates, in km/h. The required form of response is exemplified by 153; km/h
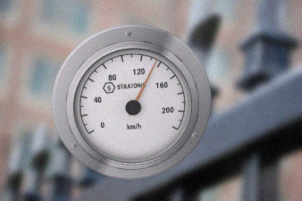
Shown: 135; km/h
